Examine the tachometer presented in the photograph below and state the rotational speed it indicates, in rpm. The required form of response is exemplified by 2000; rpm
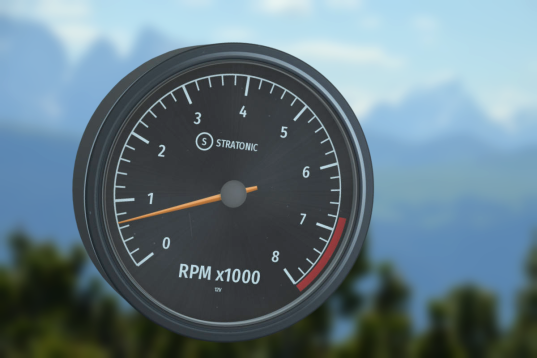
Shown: 700; rpm
